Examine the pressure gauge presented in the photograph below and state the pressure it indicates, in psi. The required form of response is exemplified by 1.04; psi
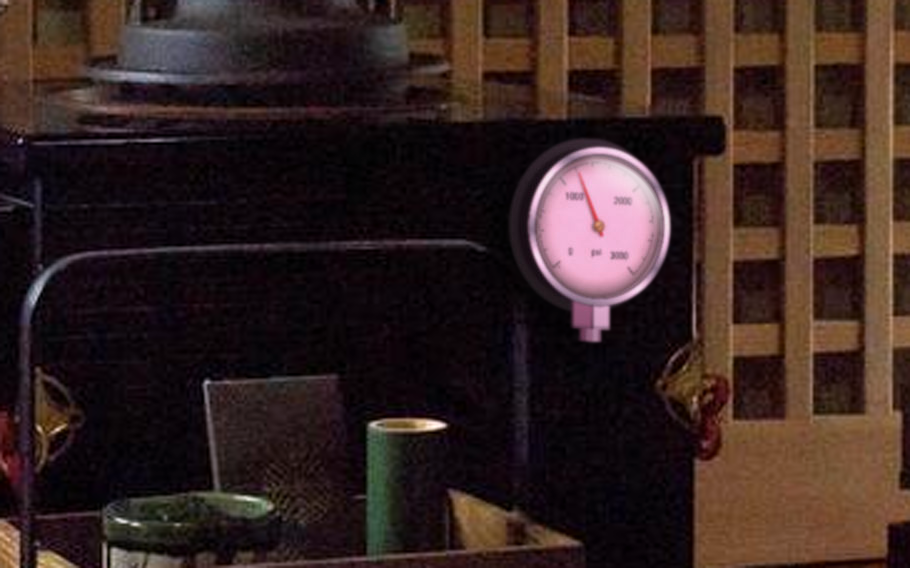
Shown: 1200; psi
